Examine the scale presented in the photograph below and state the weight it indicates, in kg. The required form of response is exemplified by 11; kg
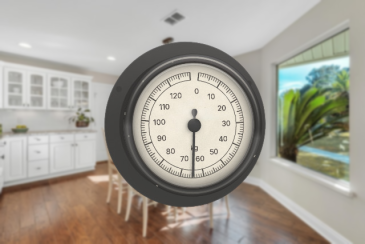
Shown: 65; kg
